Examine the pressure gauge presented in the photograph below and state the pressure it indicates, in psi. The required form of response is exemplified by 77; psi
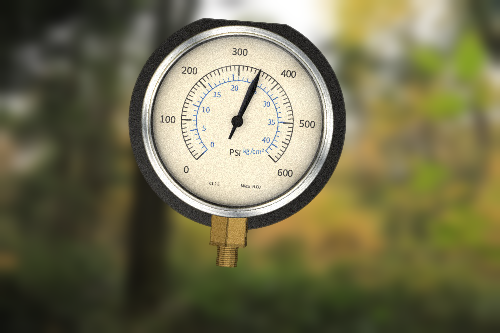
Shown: 350; psi
